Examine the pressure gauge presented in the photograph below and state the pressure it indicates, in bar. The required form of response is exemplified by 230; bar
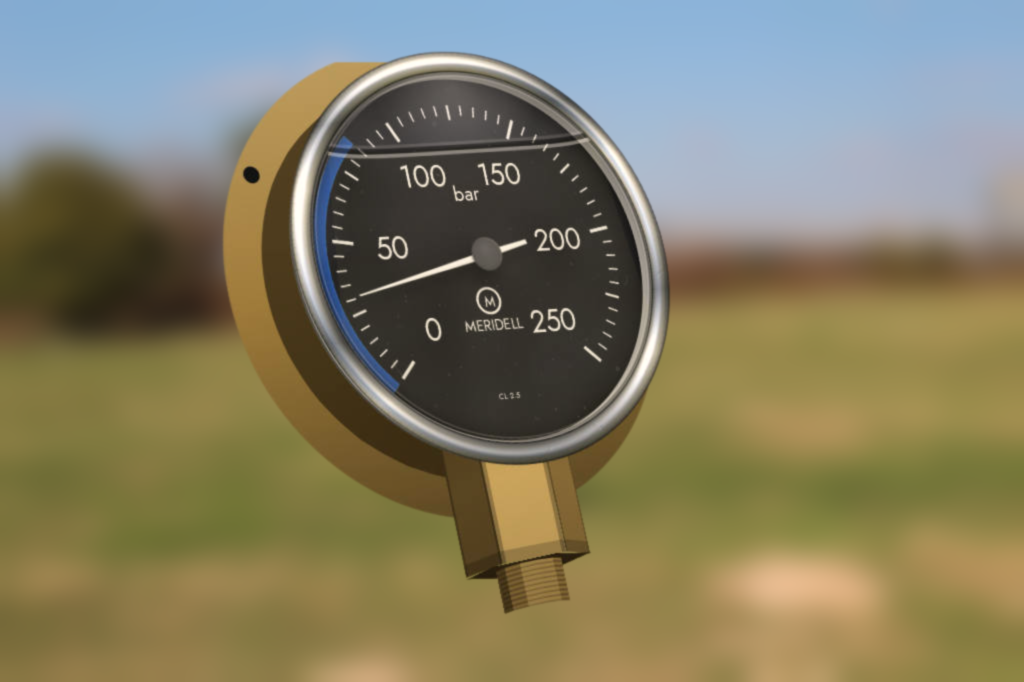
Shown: 30; bar
